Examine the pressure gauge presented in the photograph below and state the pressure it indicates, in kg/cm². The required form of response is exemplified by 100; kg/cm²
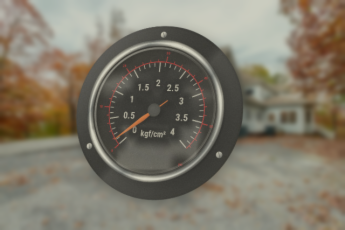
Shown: 0.1; kg/cm²
